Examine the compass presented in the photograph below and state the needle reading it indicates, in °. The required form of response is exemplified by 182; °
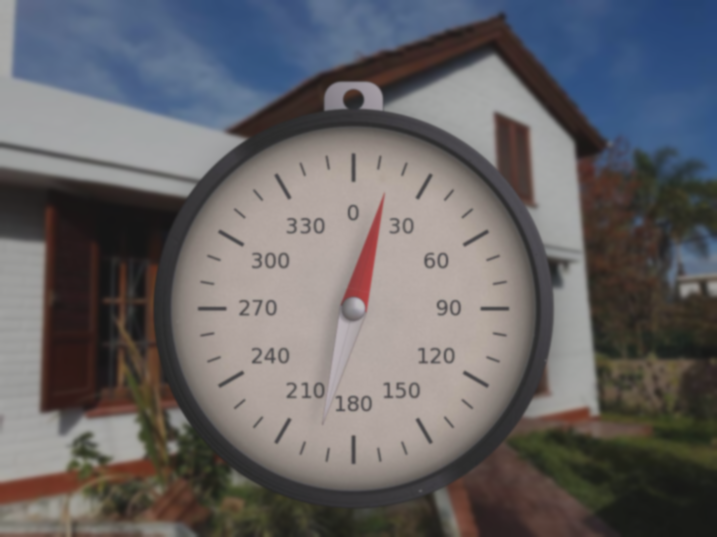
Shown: 15; °
